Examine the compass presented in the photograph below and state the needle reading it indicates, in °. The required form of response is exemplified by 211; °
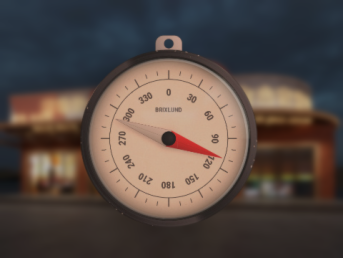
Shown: 110; °
